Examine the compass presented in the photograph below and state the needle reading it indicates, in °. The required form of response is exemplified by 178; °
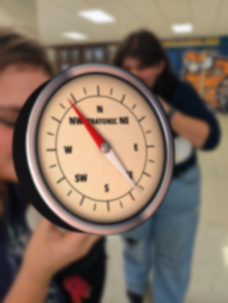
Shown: 322.5; °
